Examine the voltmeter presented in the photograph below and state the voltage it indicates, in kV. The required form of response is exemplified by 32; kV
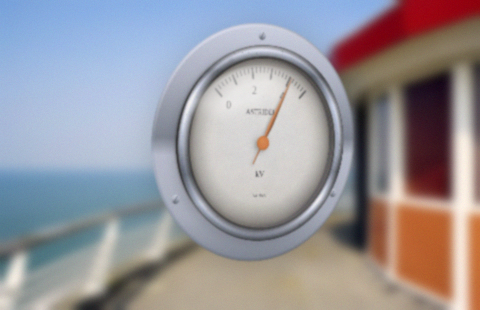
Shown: 4; kV
